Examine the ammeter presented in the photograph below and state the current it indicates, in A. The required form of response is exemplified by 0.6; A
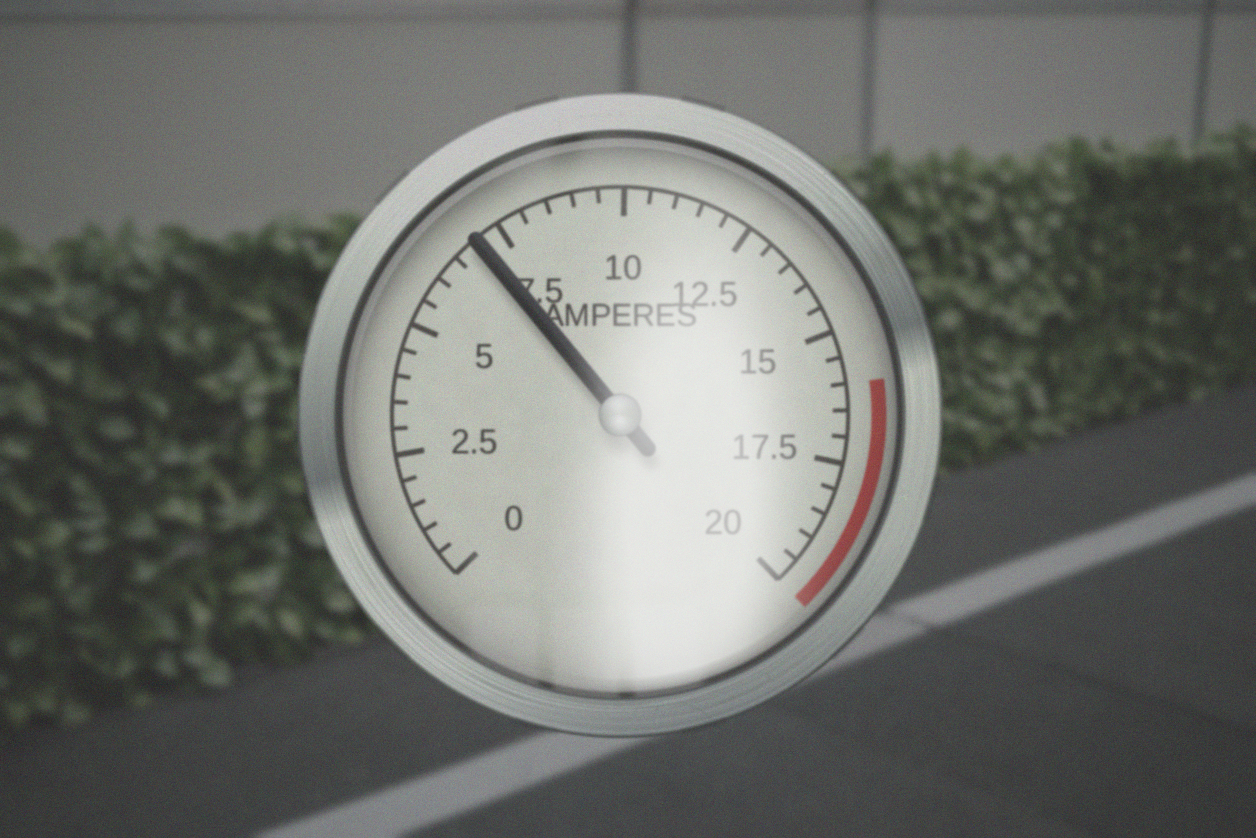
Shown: 7; A
